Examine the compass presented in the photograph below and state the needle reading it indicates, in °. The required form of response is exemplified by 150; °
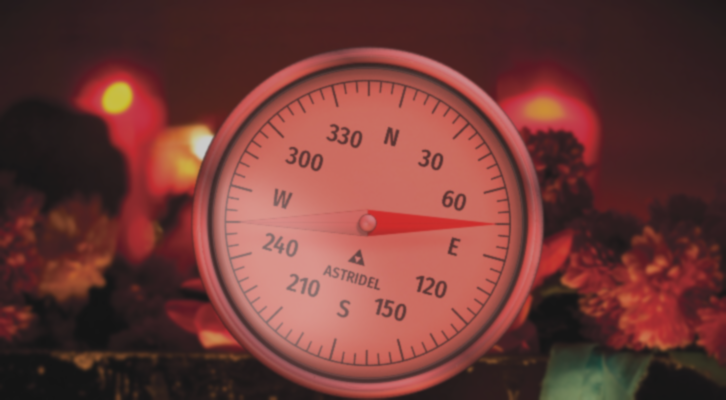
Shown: 75; °
